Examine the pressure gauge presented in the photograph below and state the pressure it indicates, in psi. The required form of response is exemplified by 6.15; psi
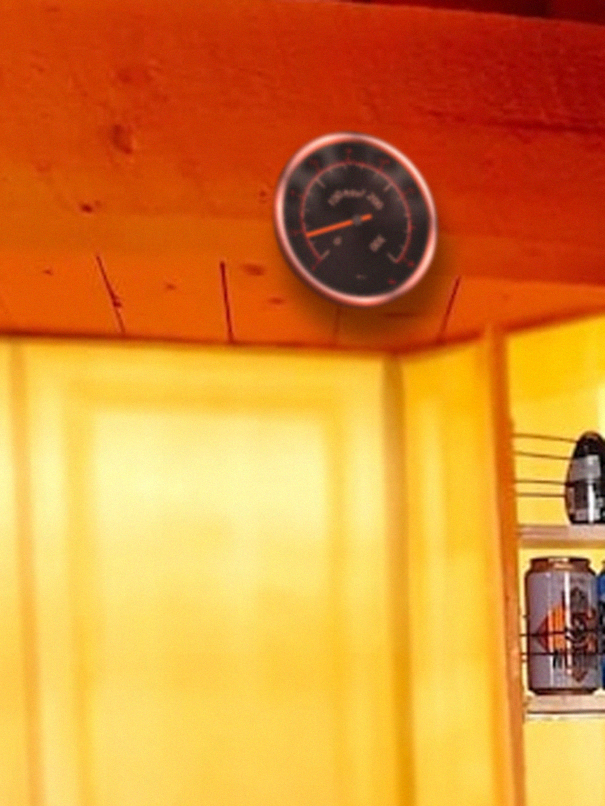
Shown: 30; psi
